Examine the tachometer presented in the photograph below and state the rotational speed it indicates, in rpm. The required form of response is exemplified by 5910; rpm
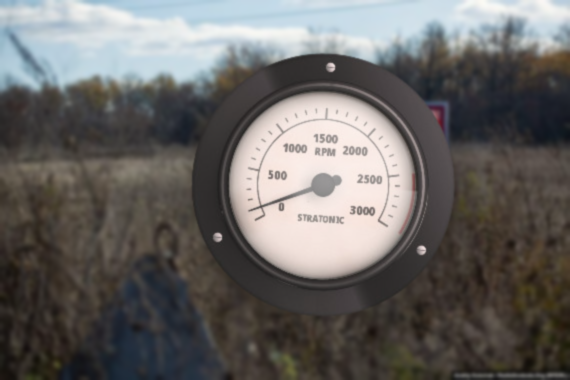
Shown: 100; rpm
